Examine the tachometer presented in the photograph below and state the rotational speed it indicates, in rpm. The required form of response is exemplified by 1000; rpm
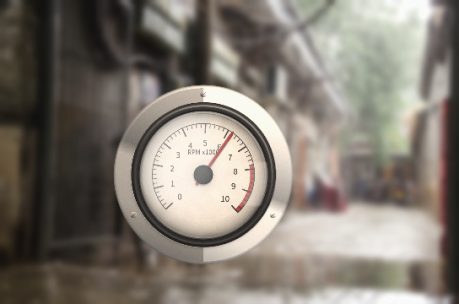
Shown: 6200; rpm
